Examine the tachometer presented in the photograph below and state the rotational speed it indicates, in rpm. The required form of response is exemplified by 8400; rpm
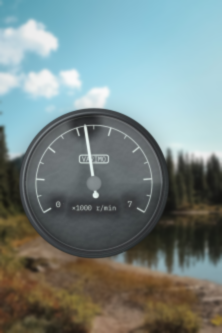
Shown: 3250; rpm
